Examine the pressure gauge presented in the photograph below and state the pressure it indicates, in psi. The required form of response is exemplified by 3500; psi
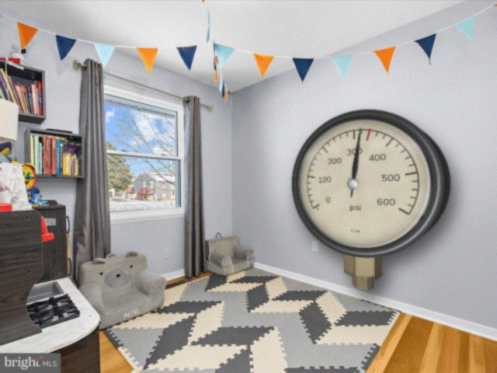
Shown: 320; psi
